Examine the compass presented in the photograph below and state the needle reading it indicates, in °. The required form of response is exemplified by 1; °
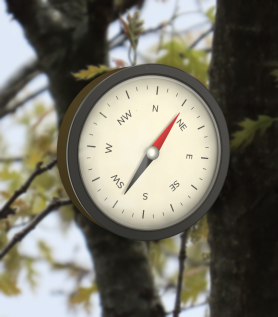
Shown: 30; °
